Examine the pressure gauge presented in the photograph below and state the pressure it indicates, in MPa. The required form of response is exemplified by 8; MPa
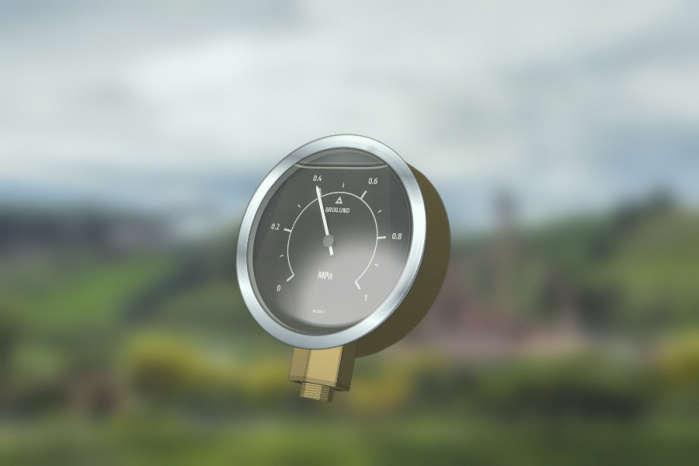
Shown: 0.4; MPa
